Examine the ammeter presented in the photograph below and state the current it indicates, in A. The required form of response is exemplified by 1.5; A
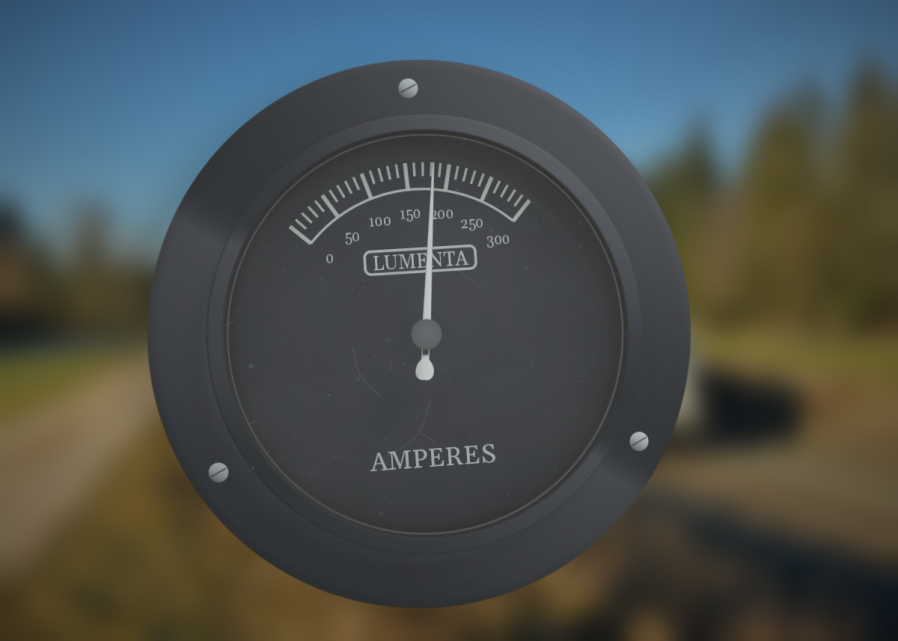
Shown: 180; A
